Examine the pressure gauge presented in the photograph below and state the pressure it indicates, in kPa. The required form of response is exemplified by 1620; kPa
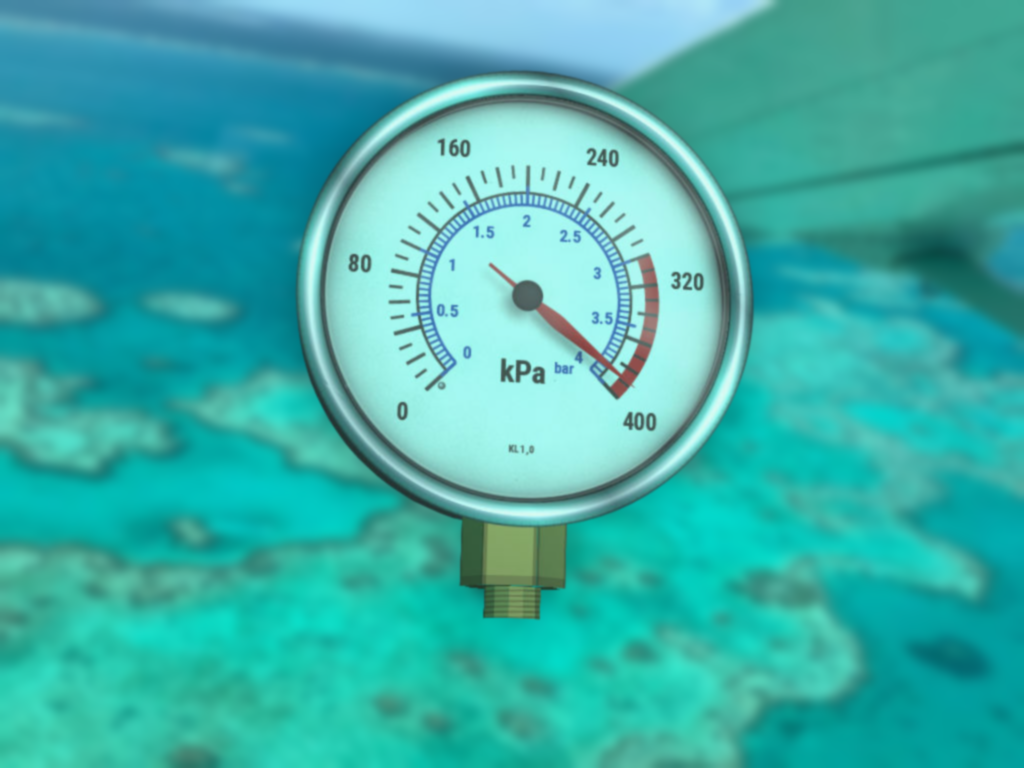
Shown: 390; kPa
